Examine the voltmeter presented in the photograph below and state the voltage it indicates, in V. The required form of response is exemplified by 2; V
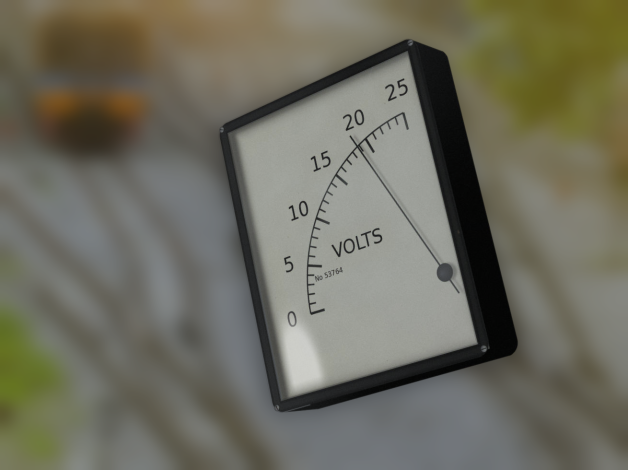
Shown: 19; V
